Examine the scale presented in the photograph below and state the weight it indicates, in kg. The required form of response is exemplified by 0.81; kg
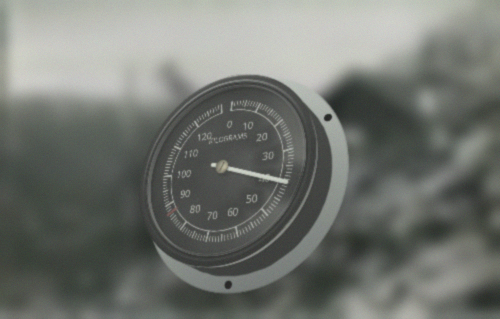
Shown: 40; kg
